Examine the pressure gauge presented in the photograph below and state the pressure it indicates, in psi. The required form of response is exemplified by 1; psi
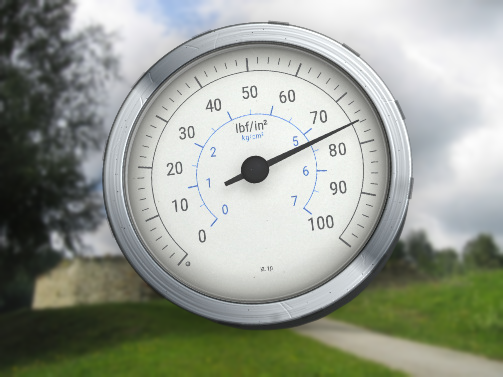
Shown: 76; psi
